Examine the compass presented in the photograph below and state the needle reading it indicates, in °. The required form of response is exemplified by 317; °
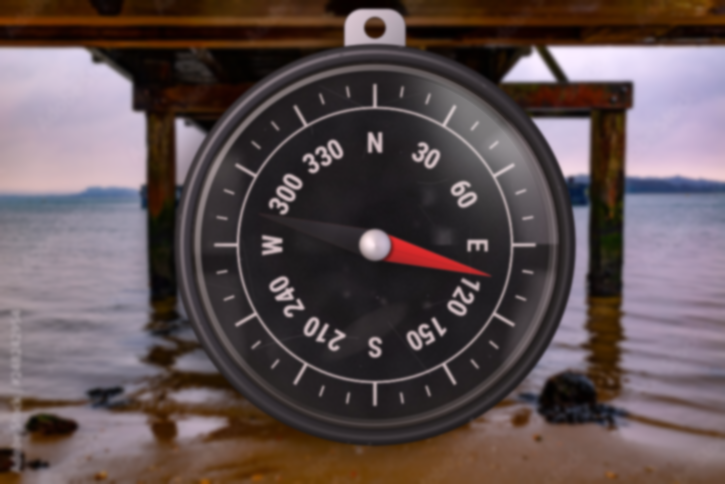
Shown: 105; °
